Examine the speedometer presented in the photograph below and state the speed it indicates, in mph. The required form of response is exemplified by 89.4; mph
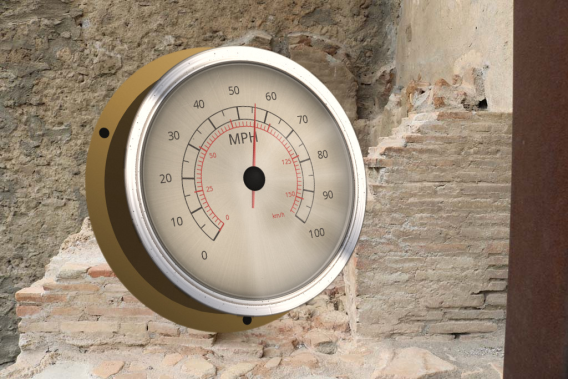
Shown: 55; mph
